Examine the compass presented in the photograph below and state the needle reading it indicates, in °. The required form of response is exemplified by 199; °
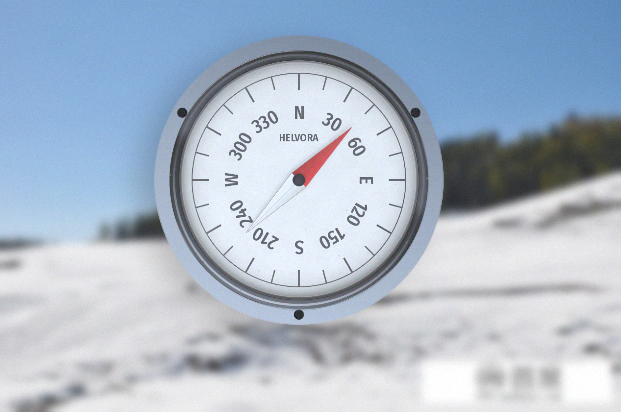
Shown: 45; °
